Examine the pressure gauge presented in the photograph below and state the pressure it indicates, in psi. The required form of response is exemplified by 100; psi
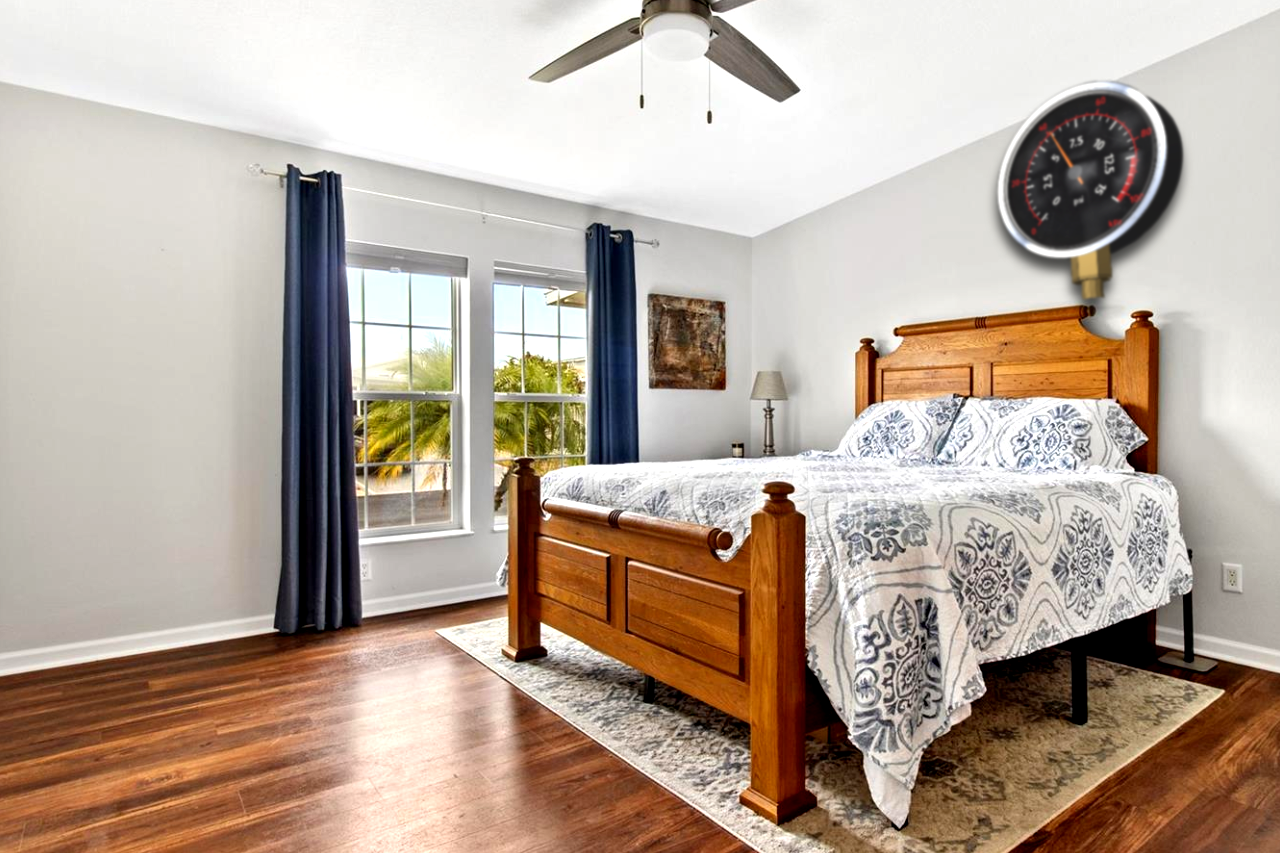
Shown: 6; psi
